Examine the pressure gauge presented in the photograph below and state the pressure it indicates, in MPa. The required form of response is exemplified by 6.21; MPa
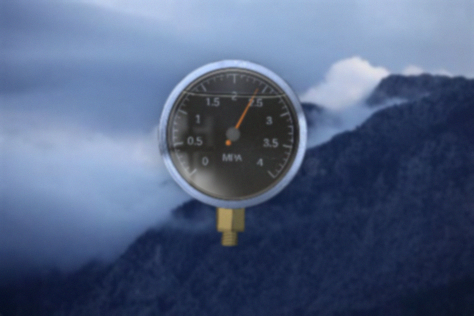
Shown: 2.4; MPa
